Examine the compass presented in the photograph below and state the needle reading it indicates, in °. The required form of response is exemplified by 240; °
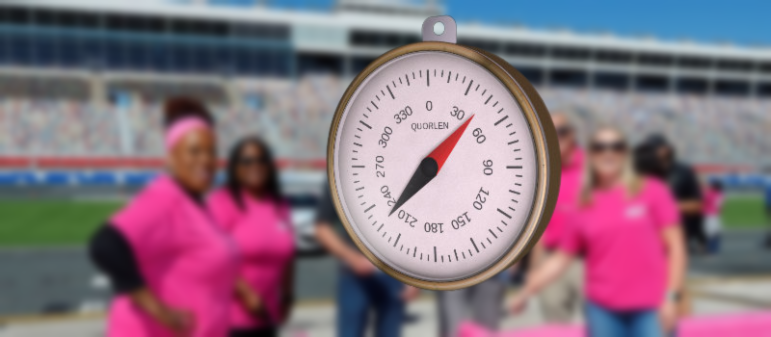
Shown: 45; °
